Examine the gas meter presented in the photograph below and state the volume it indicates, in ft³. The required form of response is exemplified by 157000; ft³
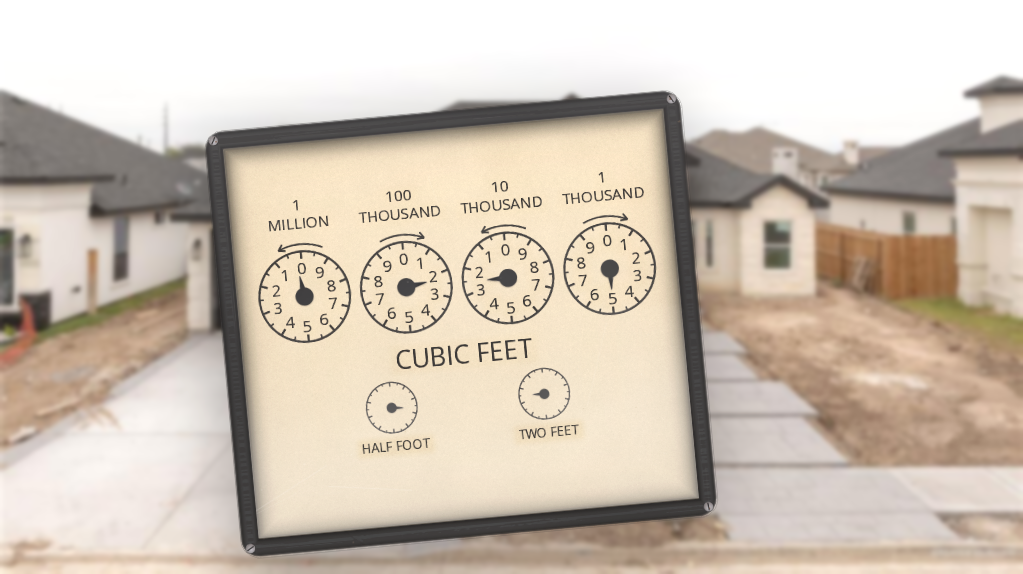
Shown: 22500; ft³
